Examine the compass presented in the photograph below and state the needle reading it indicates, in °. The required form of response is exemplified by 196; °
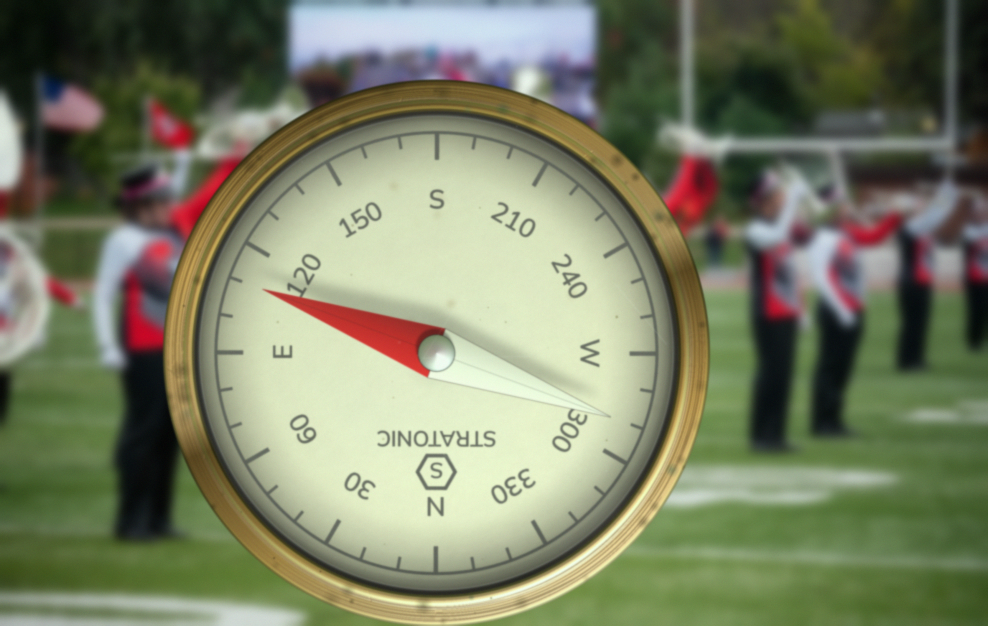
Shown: 110; °
